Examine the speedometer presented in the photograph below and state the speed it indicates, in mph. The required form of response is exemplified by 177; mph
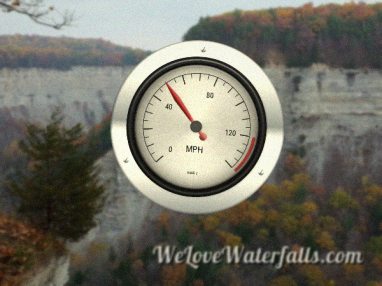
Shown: 50; mph
